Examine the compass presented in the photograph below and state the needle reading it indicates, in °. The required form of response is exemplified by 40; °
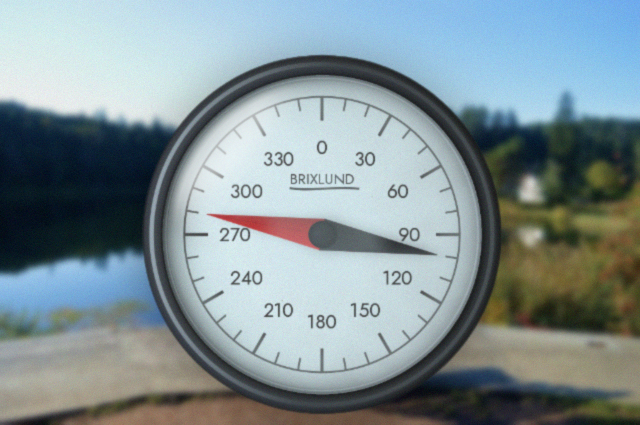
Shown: 280; °
